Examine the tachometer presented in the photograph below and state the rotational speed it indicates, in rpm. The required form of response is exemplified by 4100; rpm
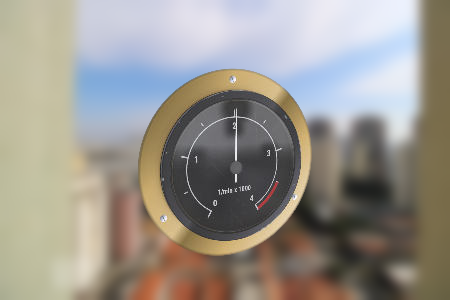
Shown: 2000; rpm
